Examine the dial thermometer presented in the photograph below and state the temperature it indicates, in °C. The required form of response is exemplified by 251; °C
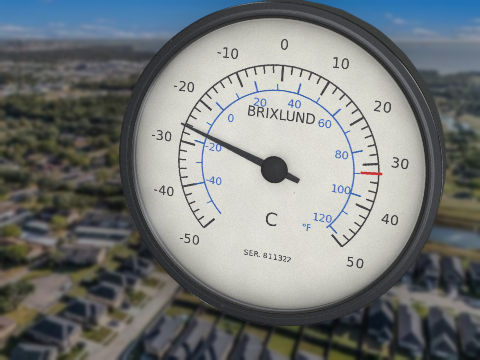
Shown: -26; °C
